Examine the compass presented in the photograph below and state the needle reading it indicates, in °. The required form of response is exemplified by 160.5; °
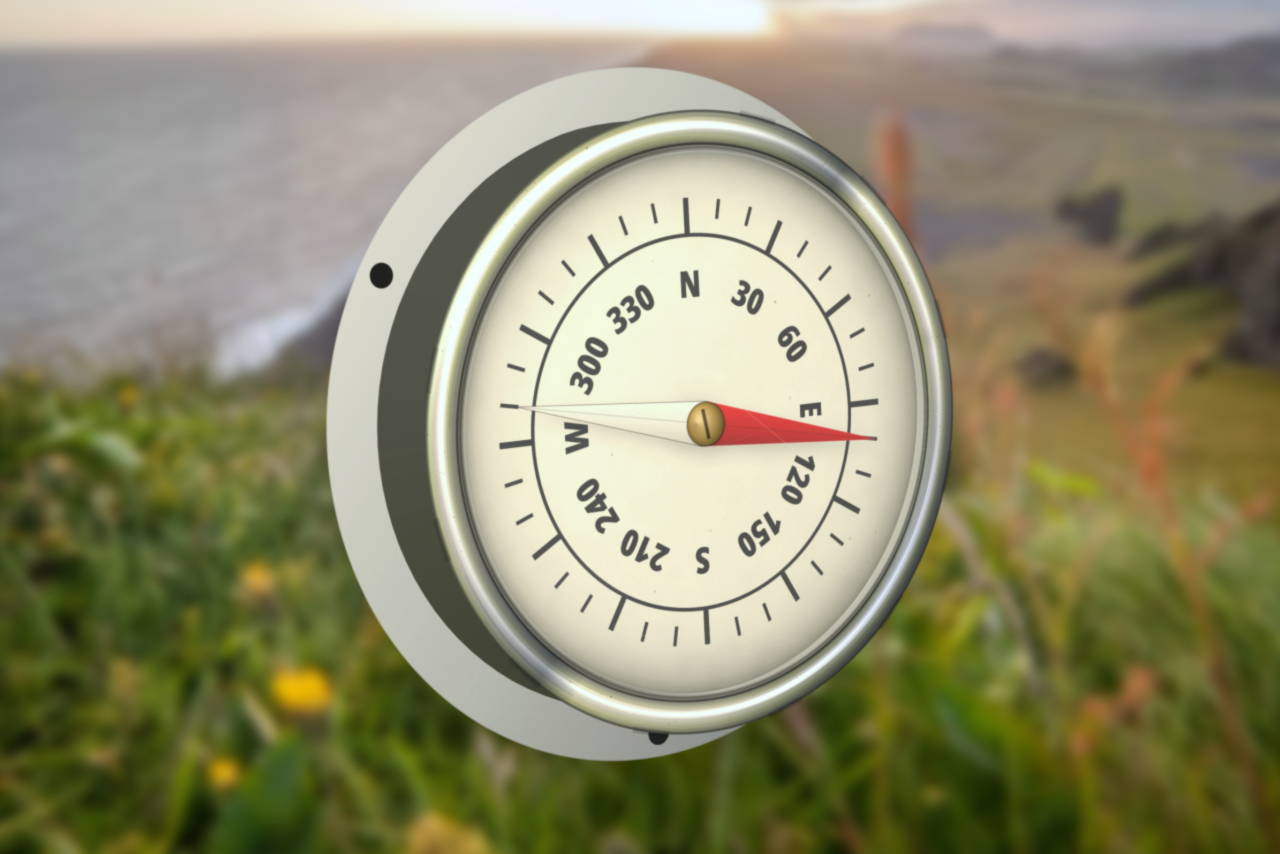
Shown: 100; °
